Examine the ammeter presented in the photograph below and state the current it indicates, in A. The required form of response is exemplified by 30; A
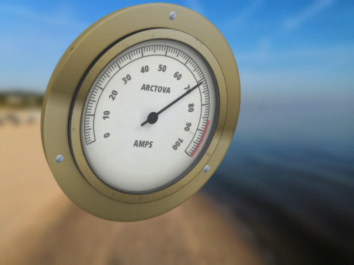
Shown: 70; A
